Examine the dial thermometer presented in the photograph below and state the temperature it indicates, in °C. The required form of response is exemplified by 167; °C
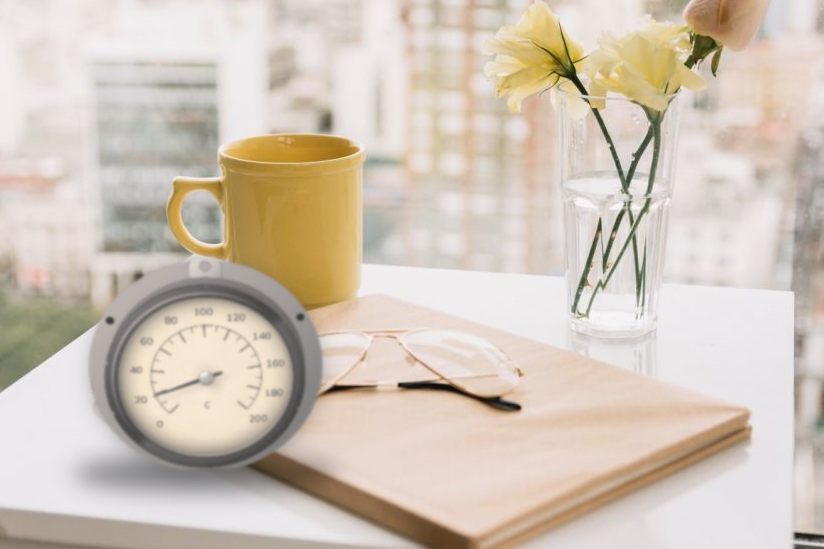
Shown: 20; °C
